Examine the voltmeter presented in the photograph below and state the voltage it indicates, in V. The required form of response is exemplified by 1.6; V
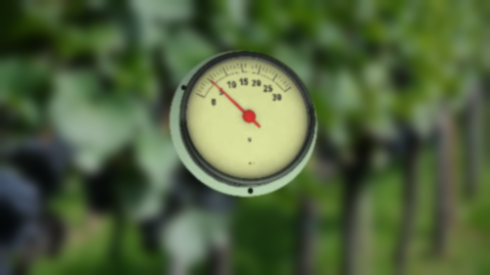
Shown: 5; V
